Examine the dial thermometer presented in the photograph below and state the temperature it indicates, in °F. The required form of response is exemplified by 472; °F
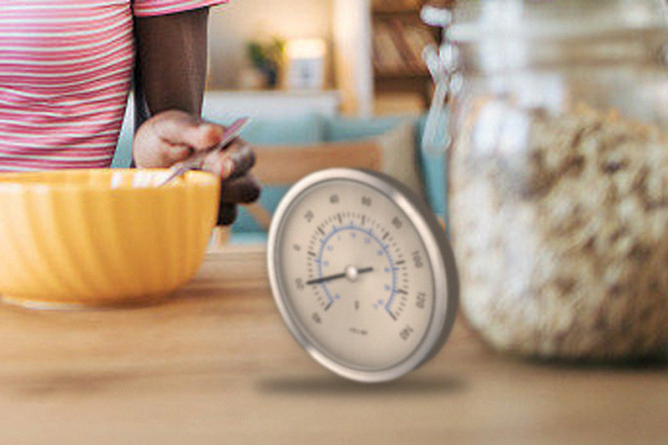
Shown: -20; °F
